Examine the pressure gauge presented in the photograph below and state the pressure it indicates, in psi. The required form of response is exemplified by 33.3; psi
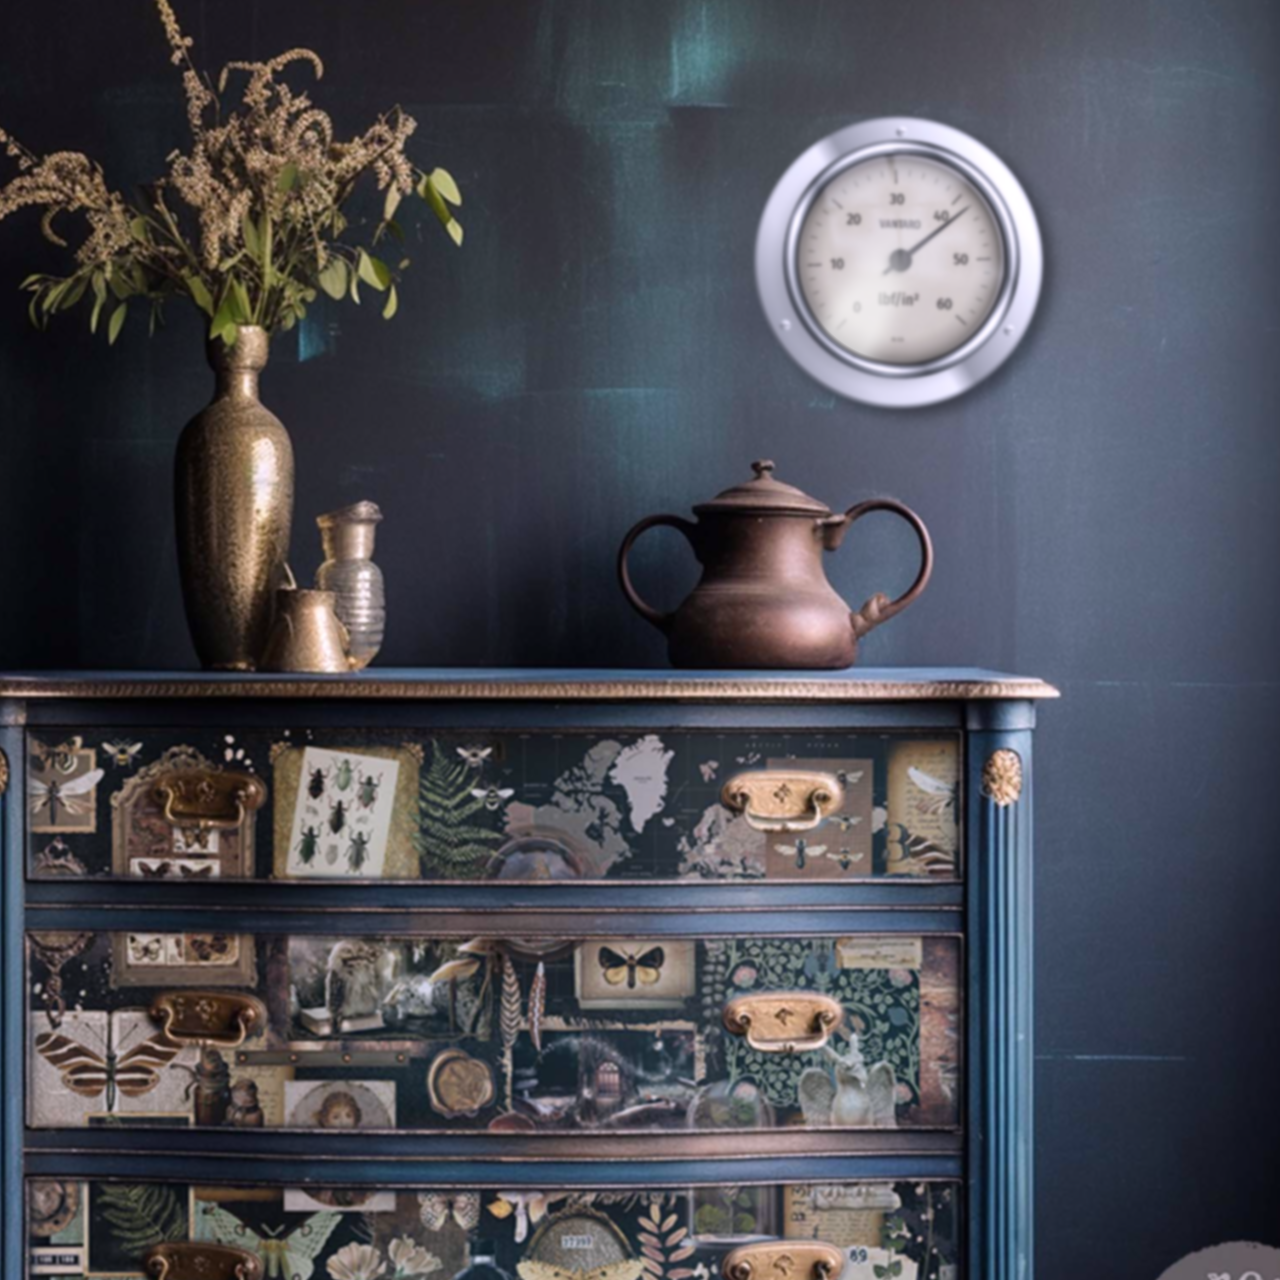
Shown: 42; psi
